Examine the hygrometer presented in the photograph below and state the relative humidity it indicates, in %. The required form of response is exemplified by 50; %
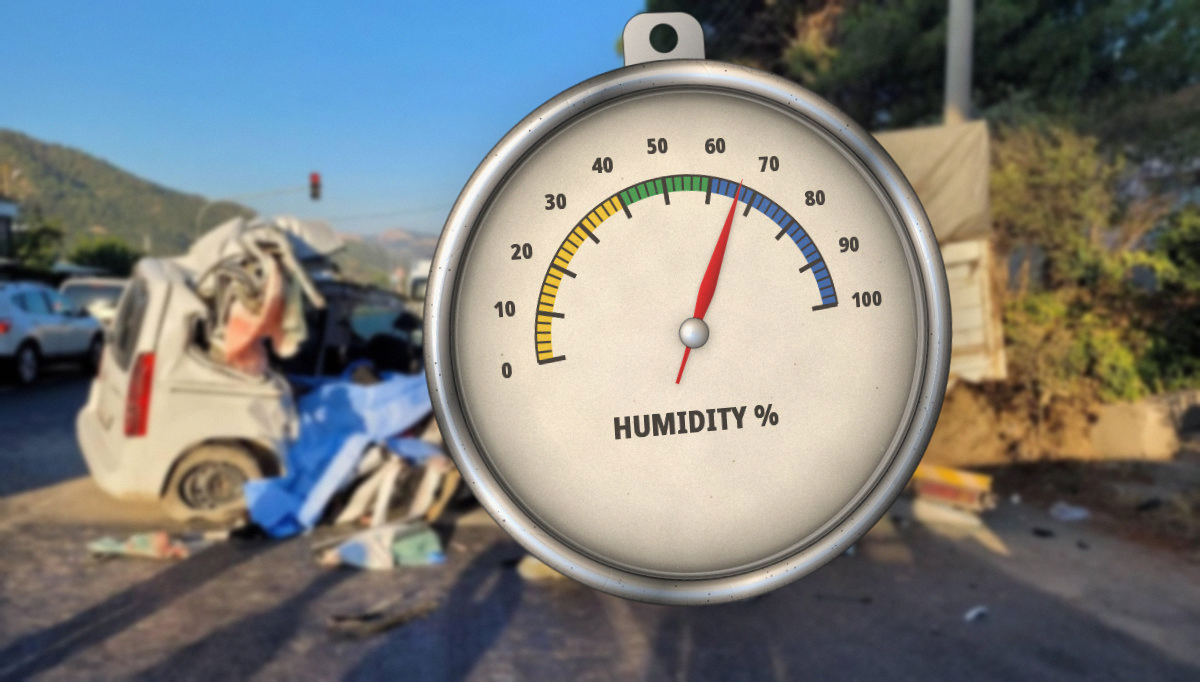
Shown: 66; %
